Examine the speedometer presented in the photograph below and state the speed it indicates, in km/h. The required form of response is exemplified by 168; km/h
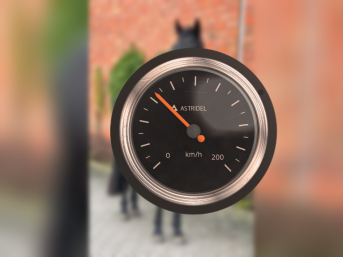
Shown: 65; km/h
